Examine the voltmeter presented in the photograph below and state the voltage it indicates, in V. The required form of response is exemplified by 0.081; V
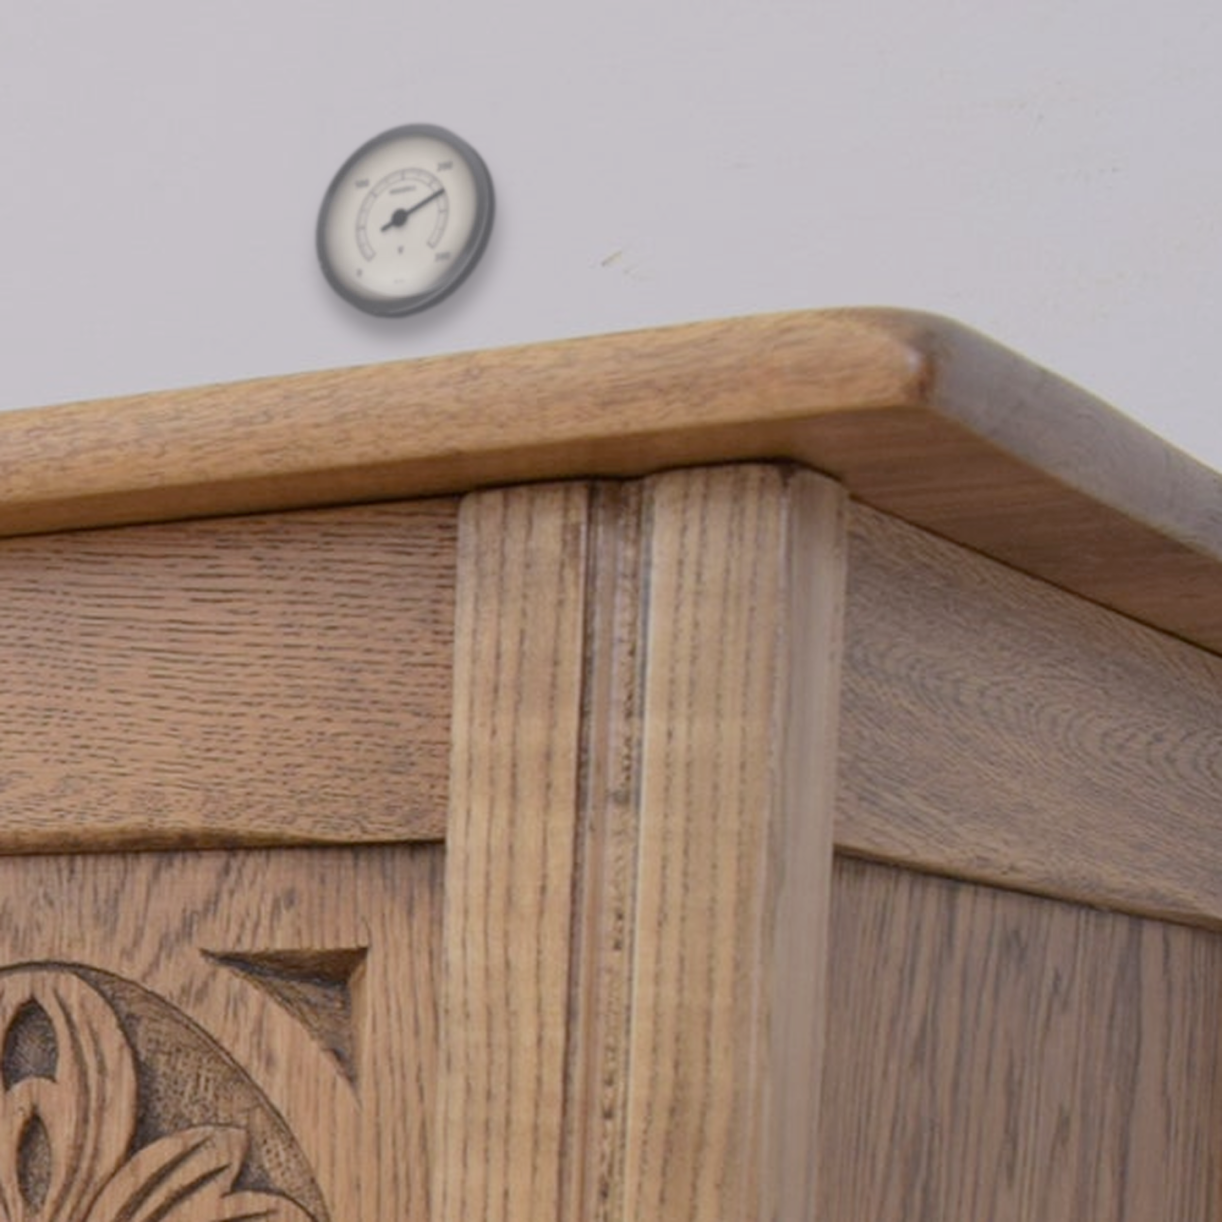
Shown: 225; V
